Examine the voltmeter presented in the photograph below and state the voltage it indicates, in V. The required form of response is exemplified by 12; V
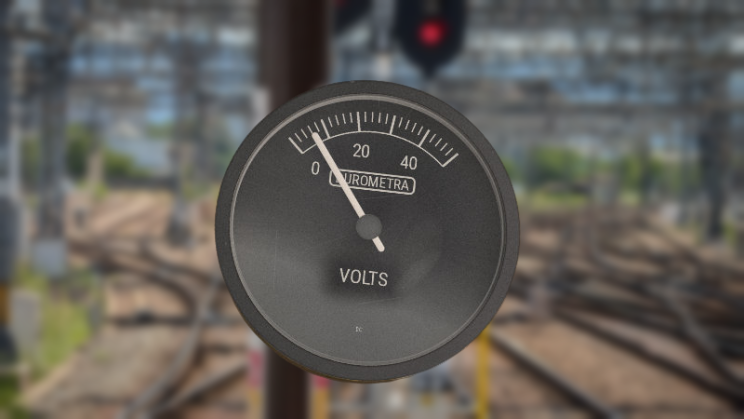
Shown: 6; V
